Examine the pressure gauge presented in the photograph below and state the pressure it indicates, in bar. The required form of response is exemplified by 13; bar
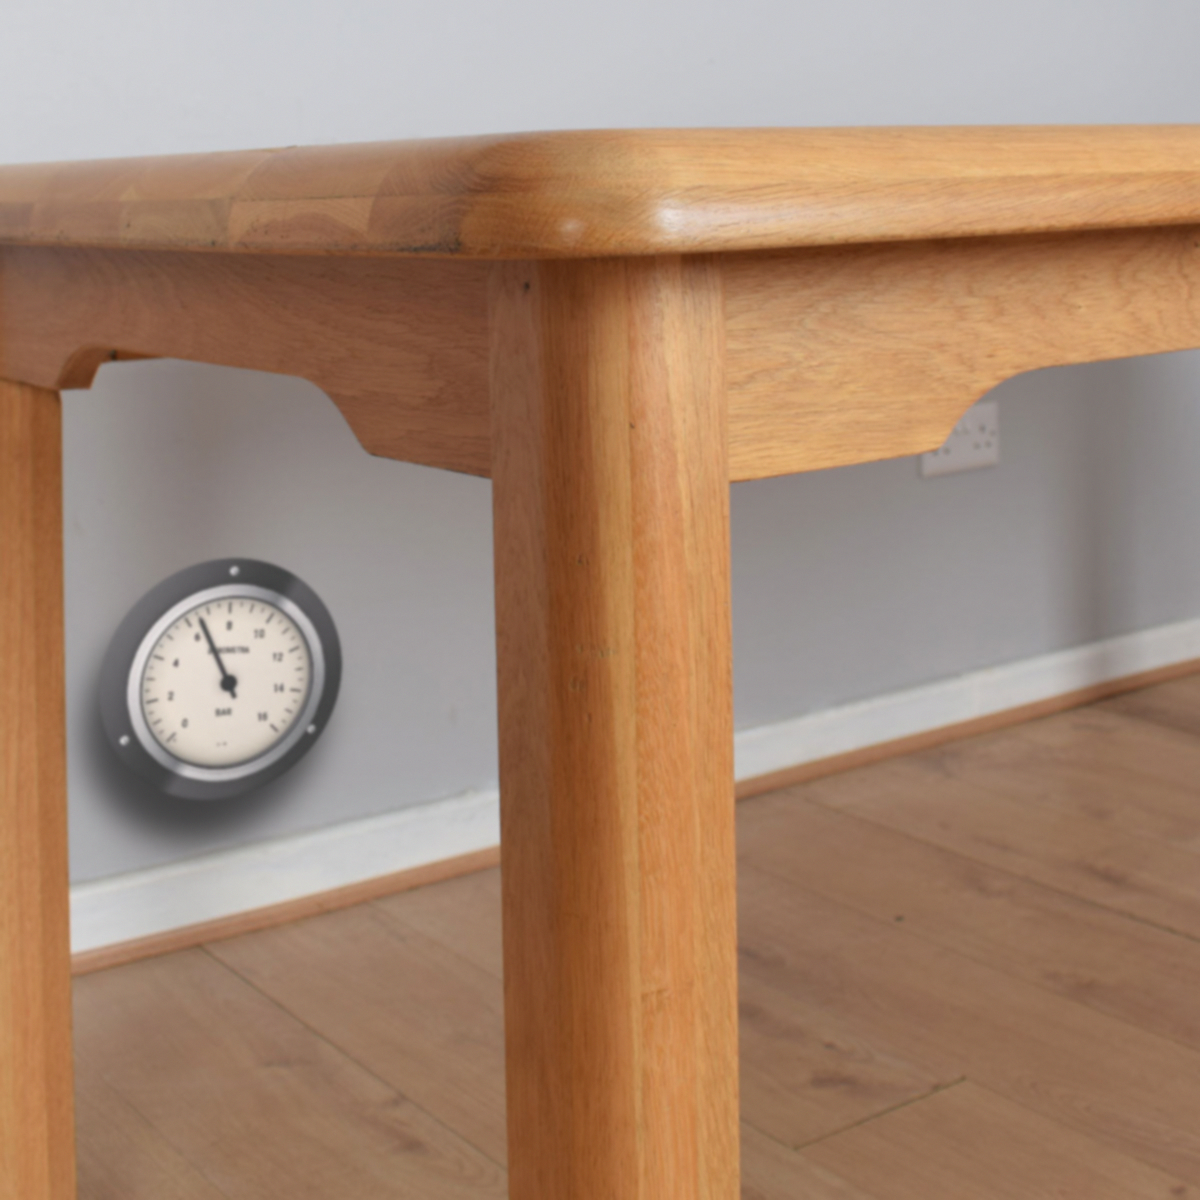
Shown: 6.5; bar
